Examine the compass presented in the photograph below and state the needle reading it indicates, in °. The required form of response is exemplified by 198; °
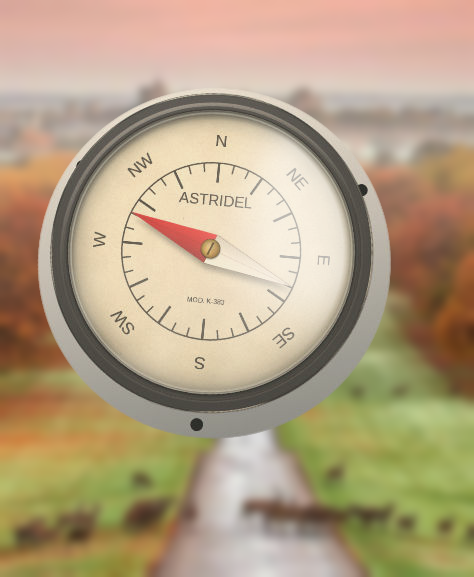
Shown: 290; °
